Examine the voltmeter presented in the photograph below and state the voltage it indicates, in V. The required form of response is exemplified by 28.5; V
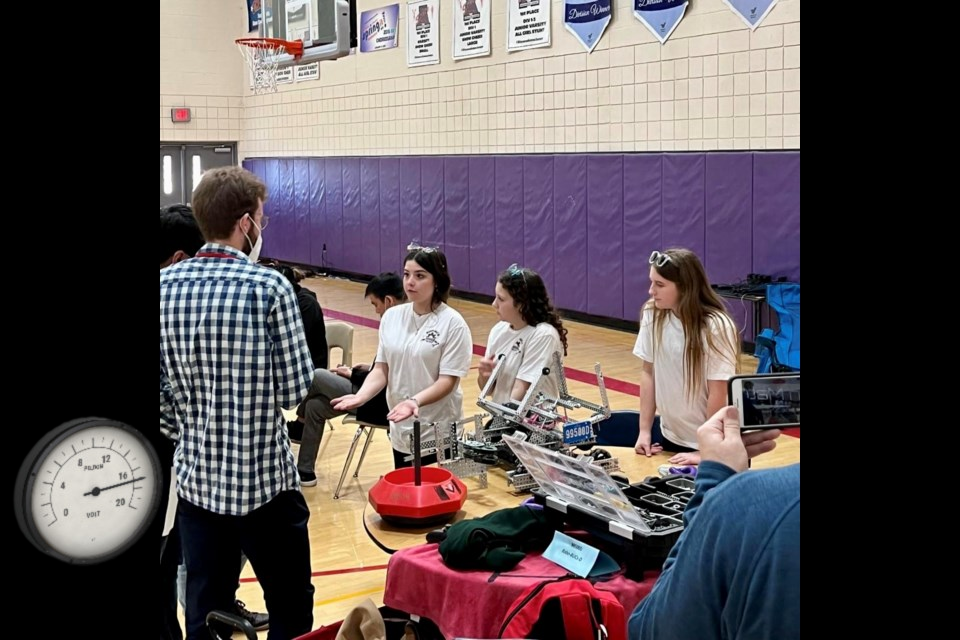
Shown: 17; V
